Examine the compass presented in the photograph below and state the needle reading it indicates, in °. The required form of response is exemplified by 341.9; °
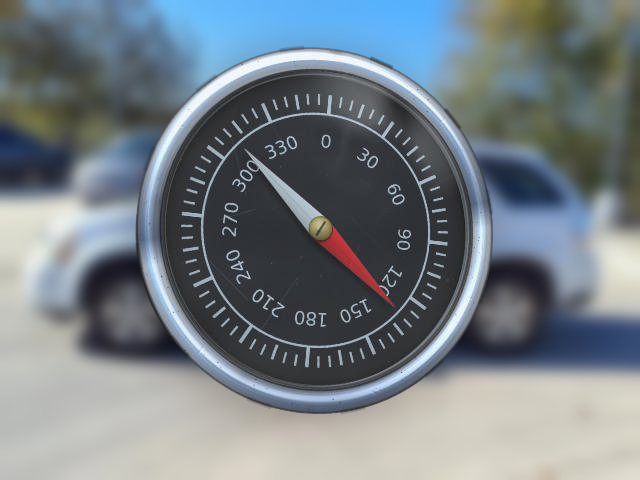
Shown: 130; °
